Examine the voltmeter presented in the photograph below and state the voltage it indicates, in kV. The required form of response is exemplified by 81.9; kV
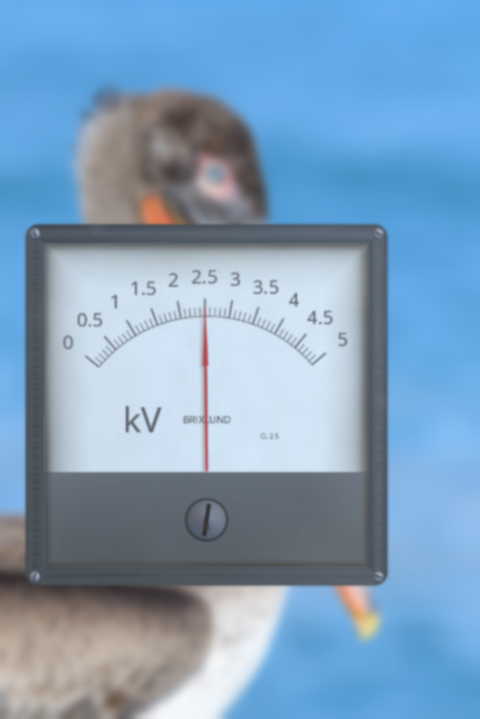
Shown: 2.5; kV
